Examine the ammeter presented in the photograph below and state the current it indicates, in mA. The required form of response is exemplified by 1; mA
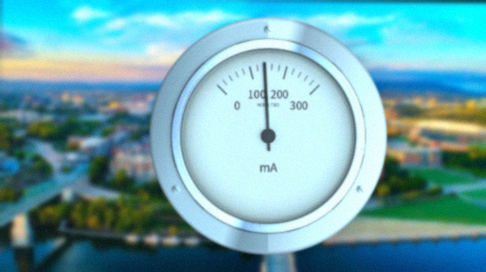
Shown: 140; mA
